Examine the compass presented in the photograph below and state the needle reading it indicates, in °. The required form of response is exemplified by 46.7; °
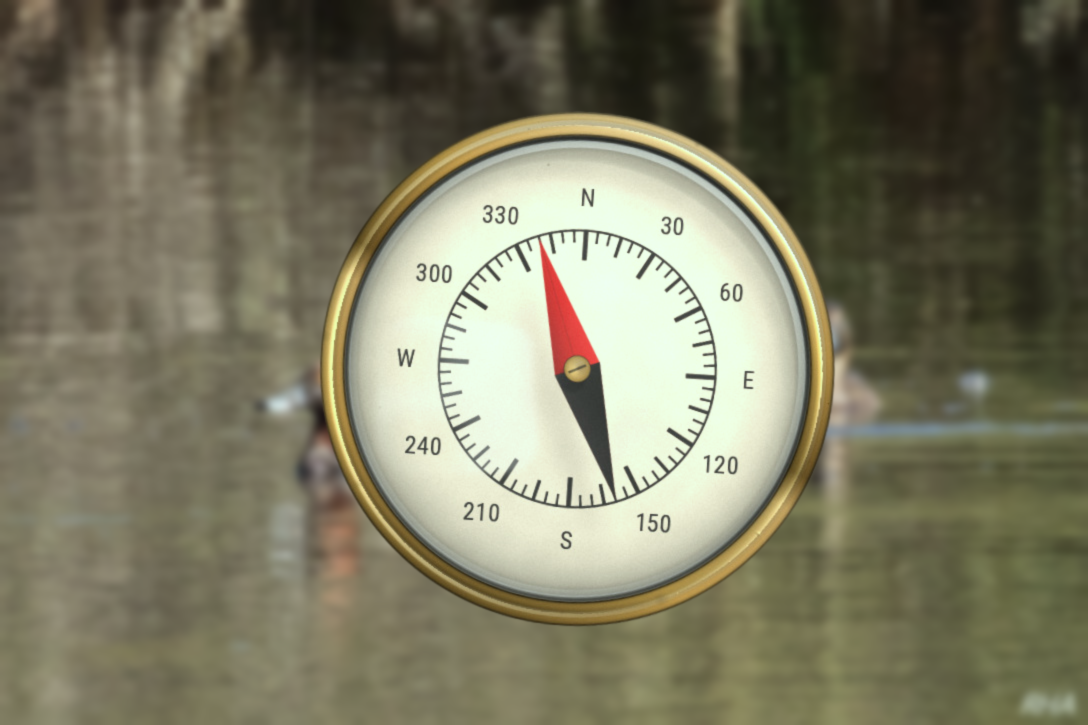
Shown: 340; °
